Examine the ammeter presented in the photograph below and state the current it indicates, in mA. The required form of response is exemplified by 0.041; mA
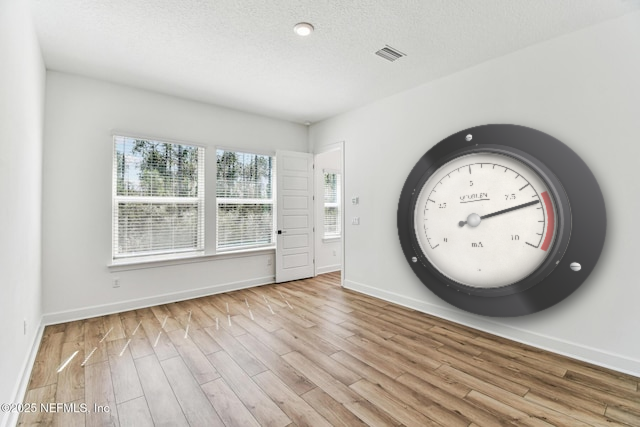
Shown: 8.25; mA
